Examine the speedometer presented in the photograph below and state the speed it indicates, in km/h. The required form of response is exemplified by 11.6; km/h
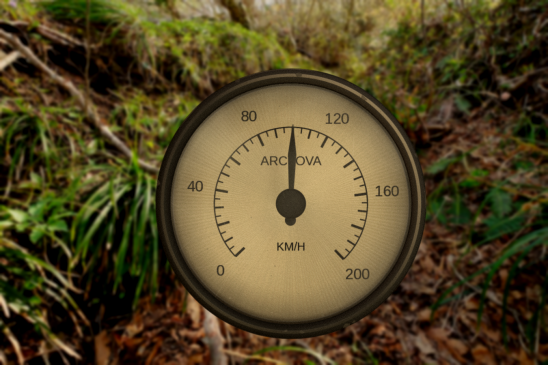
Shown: 100; km/h
